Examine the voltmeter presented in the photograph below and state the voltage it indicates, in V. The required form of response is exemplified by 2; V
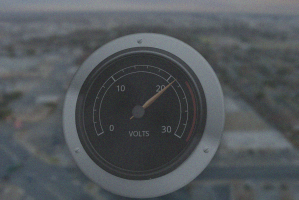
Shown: 21; V
